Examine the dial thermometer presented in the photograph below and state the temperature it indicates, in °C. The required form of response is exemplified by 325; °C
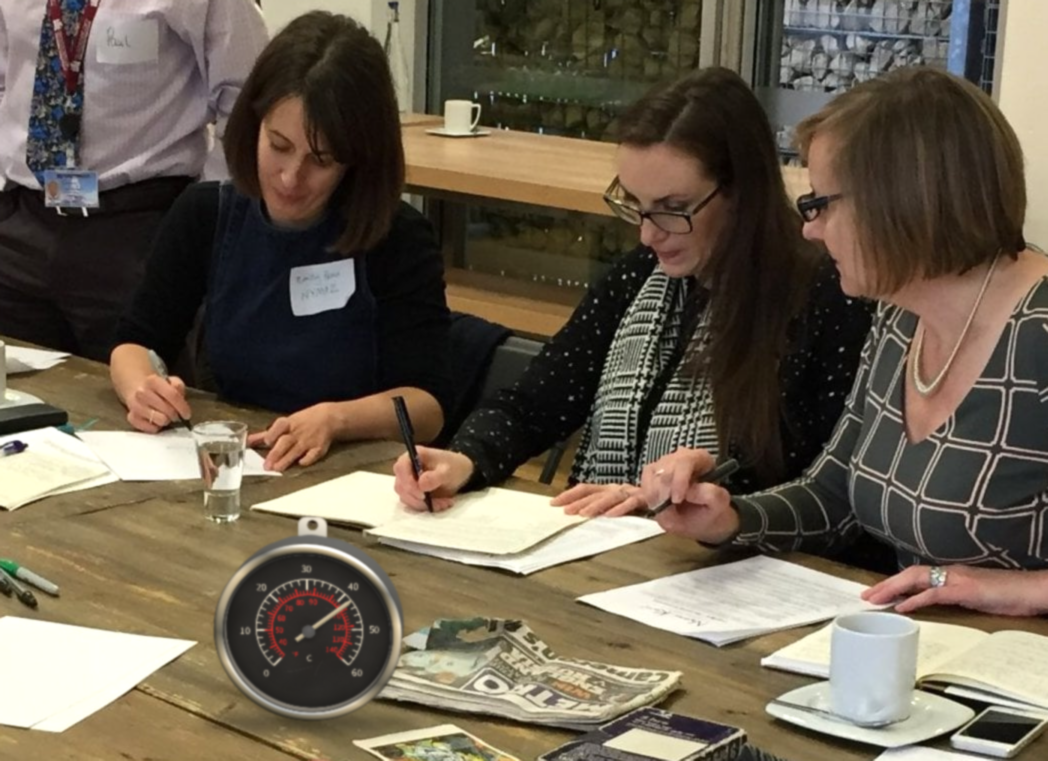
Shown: 42; °C
